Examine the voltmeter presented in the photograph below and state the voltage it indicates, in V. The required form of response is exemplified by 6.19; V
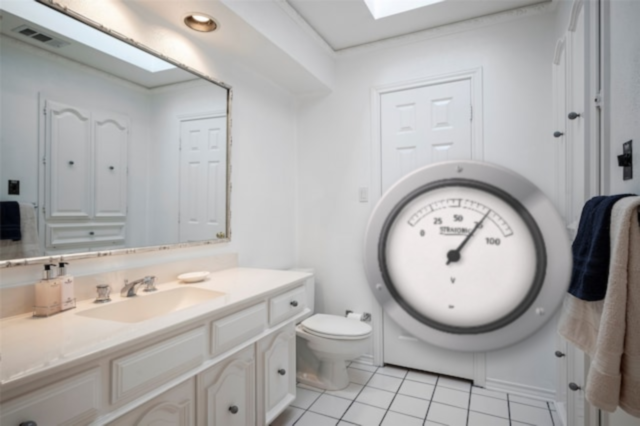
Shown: 75; V
